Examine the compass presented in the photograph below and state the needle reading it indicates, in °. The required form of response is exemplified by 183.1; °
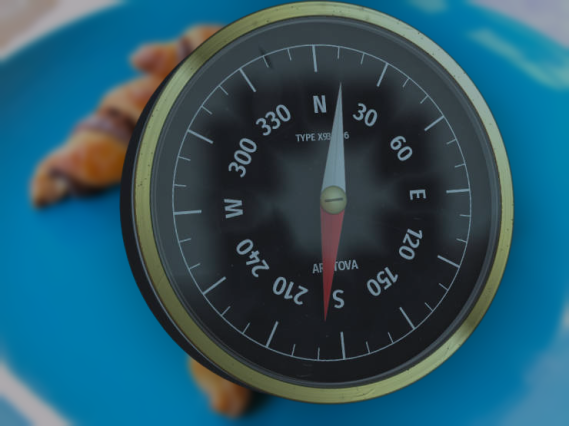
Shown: 190; °
